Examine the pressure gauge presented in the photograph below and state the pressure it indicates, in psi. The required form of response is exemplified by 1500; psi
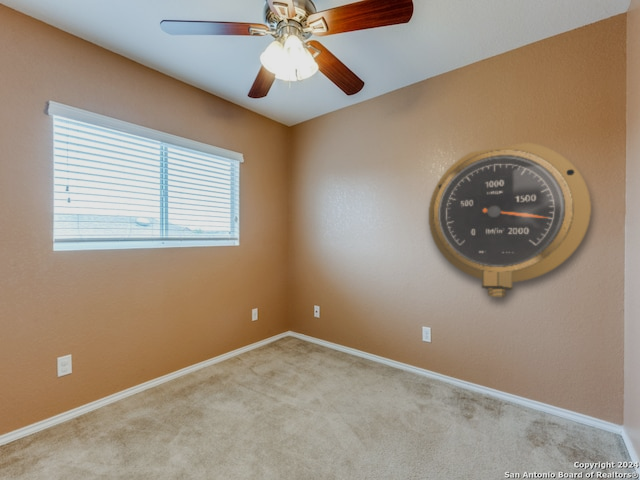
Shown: 1750; psi
